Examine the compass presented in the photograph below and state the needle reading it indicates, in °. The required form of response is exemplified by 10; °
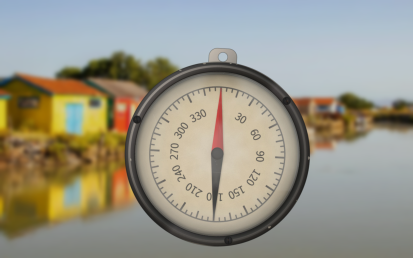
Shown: 0; °
